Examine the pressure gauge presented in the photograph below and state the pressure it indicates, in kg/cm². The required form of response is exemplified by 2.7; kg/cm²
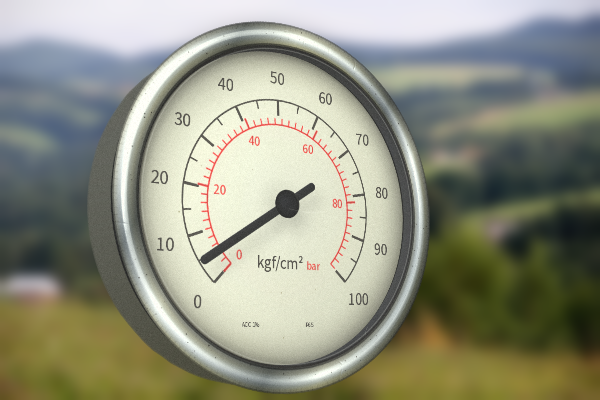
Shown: 5; kg/cm²
